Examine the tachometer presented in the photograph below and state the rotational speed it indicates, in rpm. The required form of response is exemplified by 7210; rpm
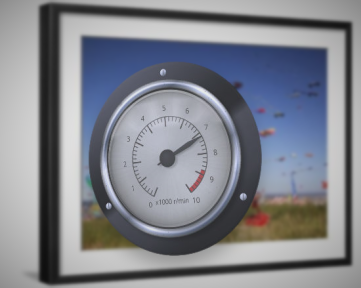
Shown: 7200; rpm
